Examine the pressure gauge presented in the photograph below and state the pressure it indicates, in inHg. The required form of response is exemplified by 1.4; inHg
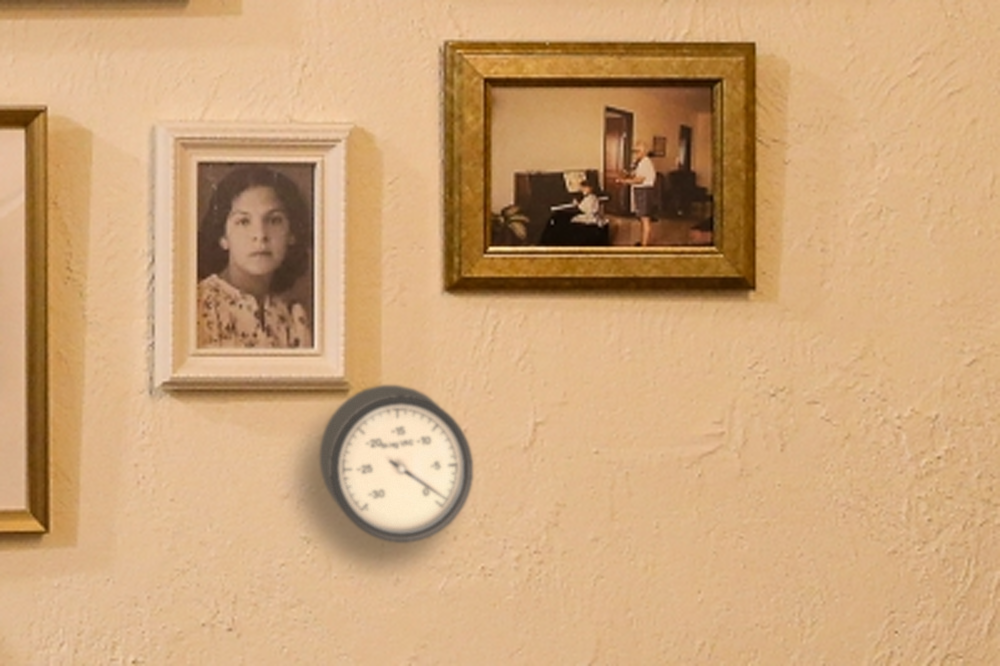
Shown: -1; inHg
